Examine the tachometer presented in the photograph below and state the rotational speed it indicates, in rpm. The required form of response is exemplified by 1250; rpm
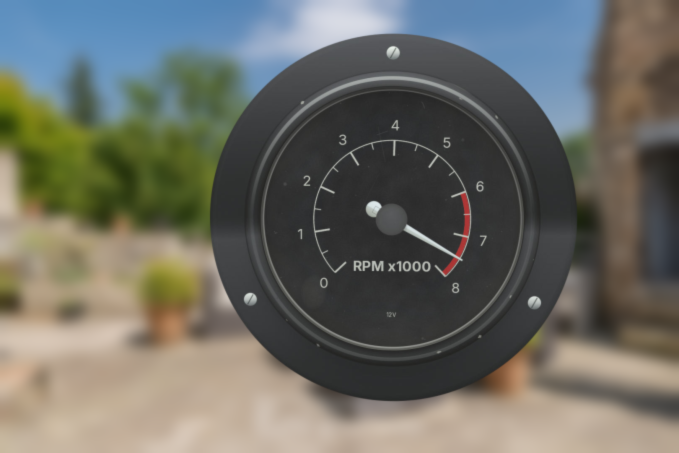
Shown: 7500; rpm
